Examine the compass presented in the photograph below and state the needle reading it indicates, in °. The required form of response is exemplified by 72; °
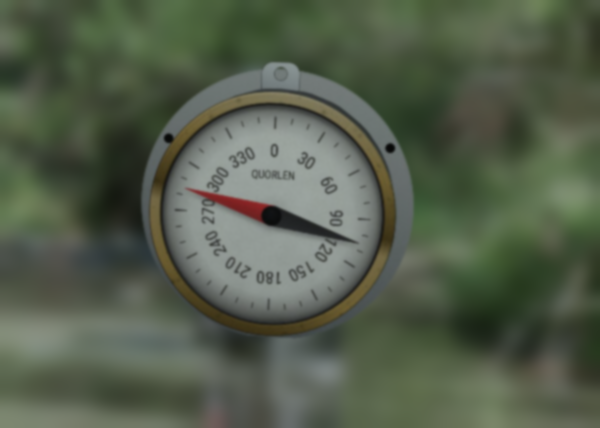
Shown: 285; °
